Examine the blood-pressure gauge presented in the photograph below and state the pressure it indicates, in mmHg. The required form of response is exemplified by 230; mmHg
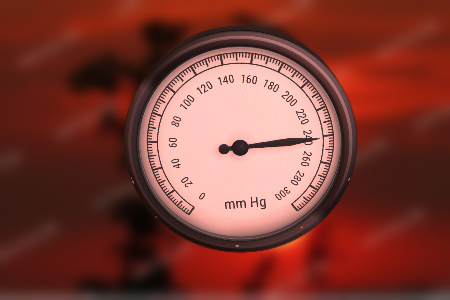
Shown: 240; mmHg
